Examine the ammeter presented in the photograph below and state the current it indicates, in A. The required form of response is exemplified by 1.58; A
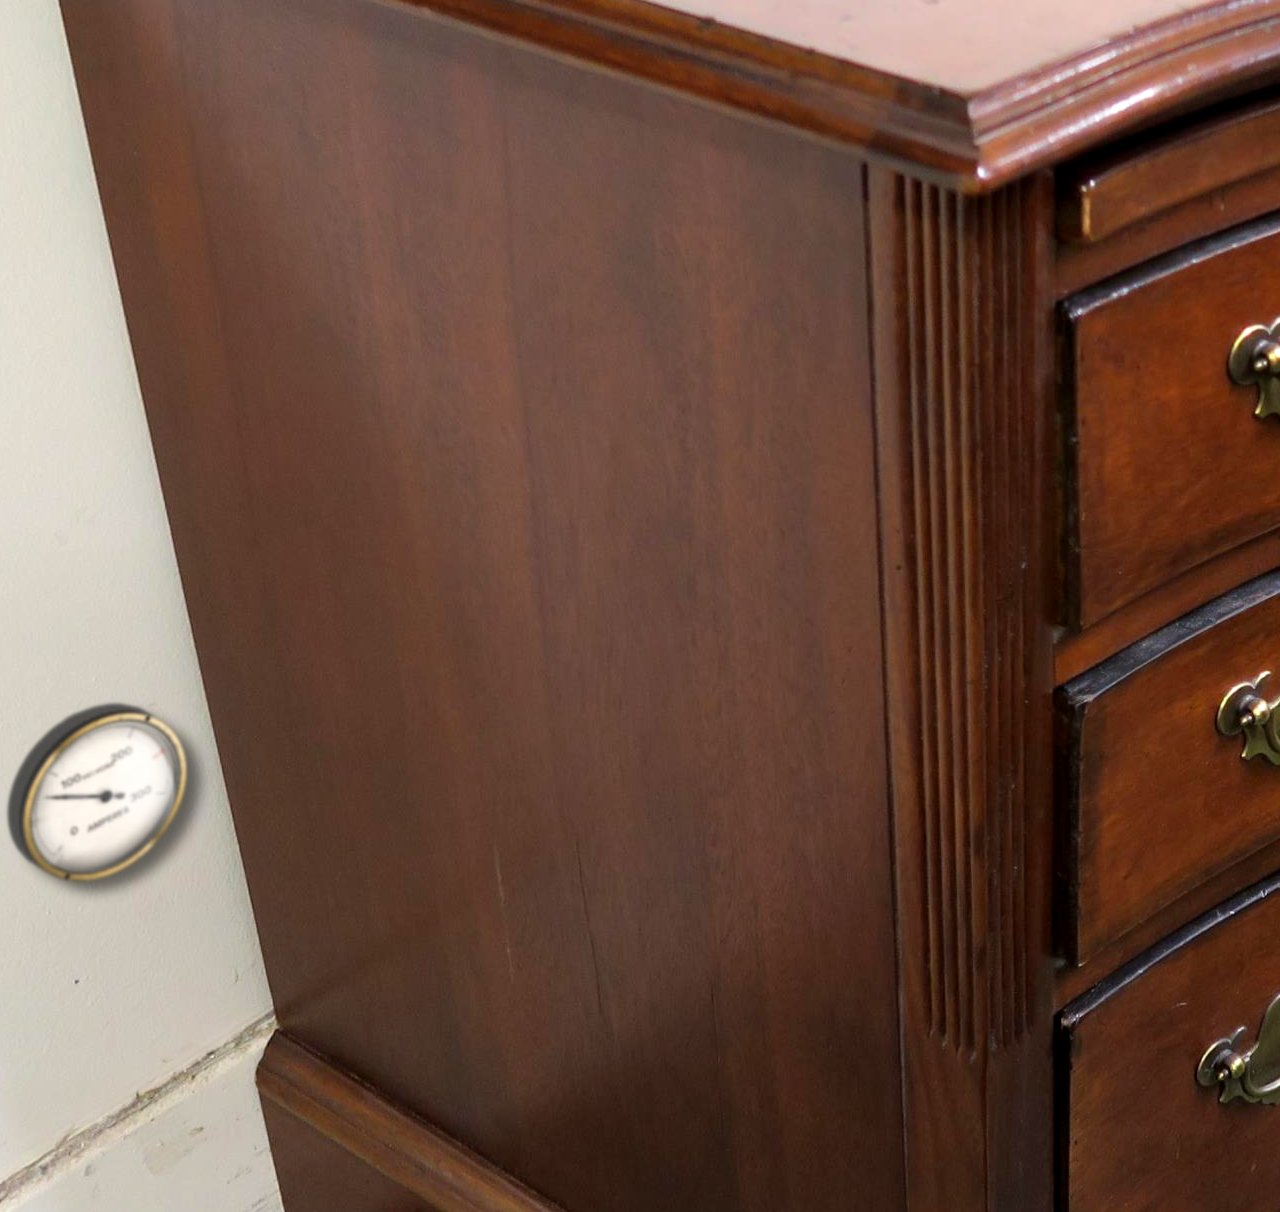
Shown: 75; A
